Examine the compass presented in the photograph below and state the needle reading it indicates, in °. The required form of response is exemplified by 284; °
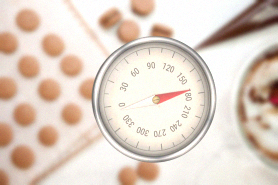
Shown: 172.5; °
